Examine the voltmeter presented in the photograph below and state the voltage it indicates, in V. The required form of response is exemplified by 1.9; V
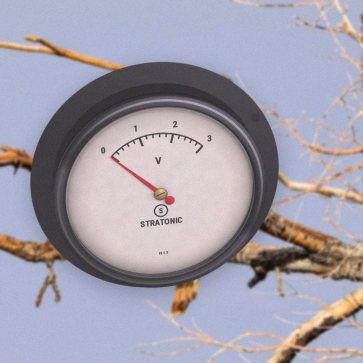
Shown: 0; V
